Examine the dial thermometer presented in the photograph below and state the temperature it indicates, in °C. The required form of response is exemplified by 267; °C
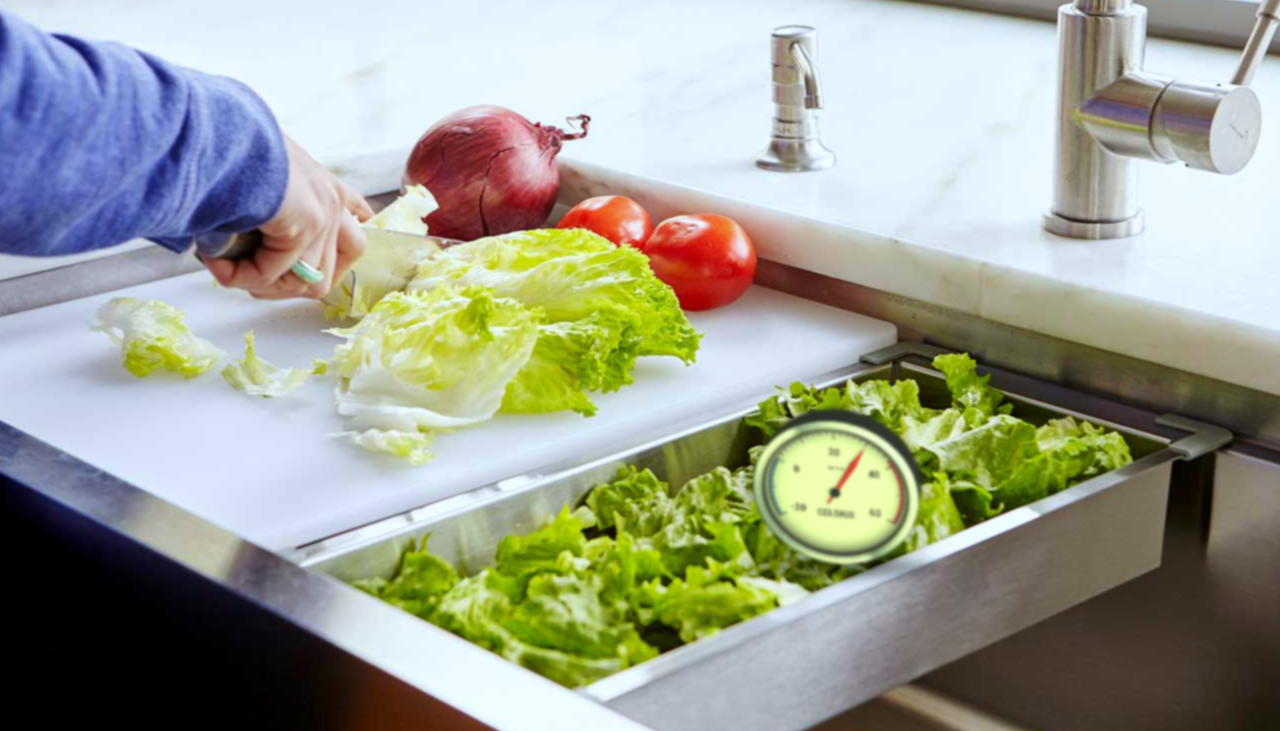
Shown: 30; °C
